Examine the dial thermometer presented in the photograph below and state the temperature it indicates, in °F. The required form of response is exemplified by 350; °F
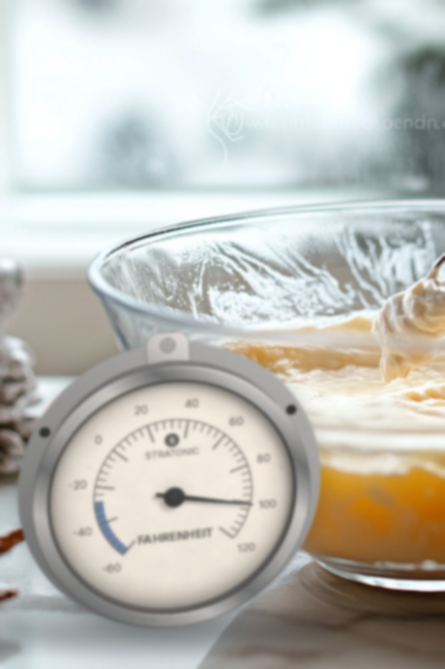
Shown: 100; °F
